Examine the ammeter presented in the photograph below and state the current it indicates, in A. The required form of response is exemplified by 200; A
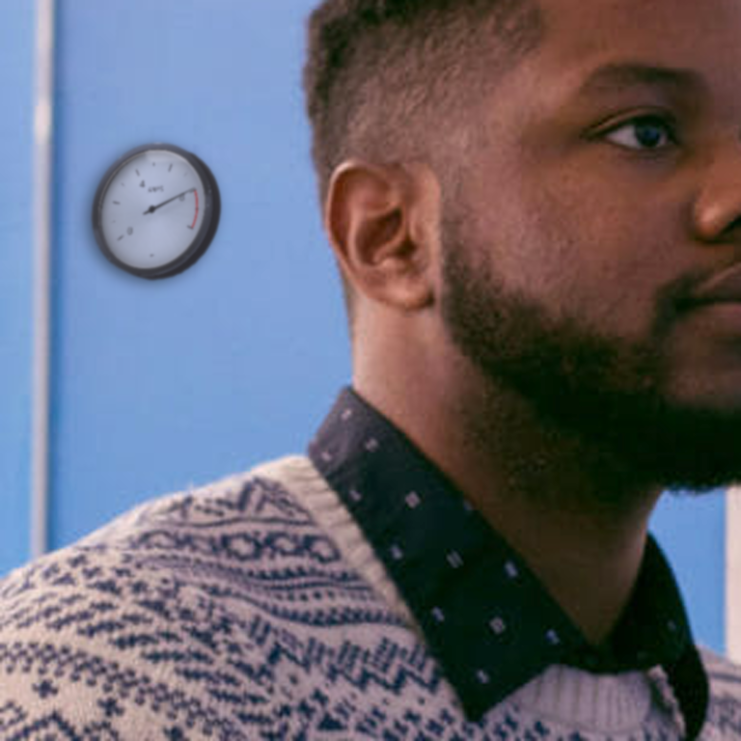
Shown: 8; A
